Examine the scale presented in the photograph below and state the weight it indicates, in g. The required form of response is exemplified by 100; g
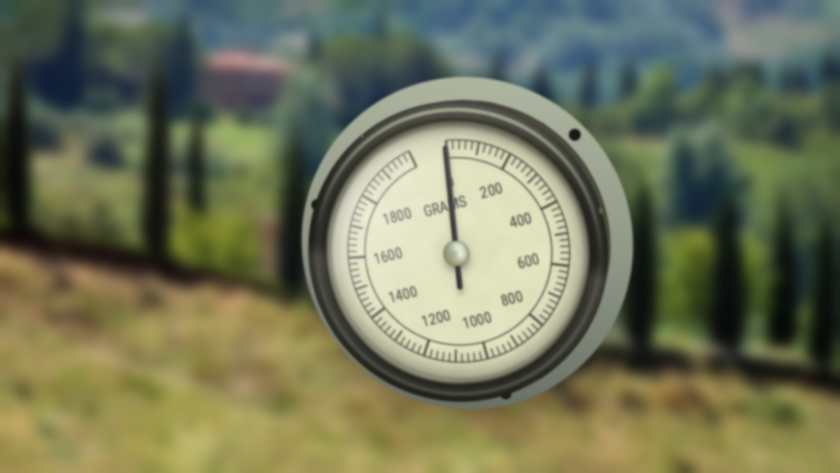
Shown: 0; g
